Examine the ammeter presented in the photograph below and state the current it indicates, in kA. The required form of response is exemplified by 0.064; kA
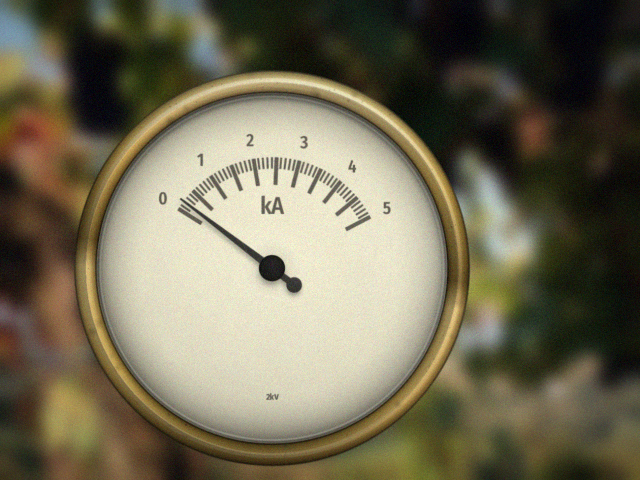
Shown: 0.2; kA
